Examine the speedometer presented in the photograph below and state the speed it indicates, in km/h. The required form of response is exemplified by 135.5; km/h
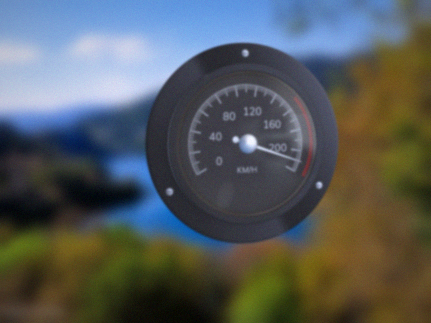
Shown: 210; km/h
